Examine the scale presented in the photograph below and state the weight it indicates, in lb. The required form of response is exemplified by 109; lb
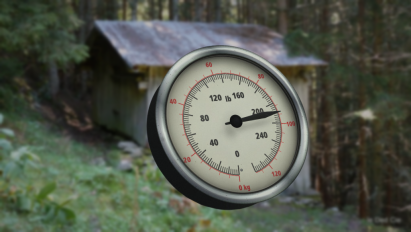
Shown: 210; lb
